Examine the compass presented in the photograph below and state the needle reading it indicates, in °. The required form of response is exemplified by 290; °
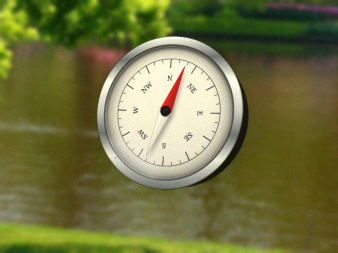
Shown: 20; °
